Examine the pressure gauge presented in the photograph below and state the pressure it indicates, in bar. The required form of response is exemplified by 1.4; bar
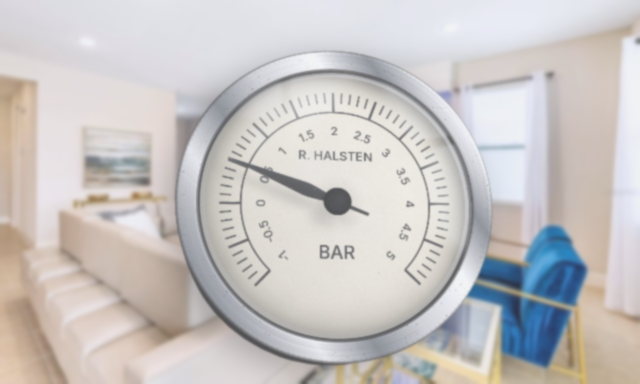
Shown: 0.5; bar
